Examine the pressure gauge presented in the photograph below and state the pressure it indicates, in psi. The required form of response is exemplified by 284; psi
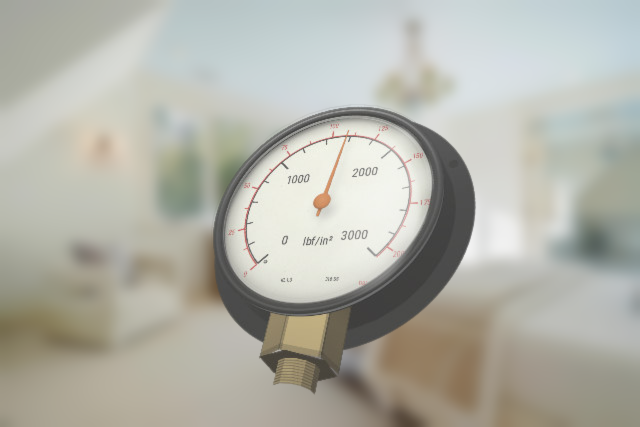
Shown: 1600; psi
